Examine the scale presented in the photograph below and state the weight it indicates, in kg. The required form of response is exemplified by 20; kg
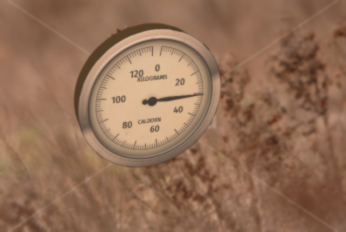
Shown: 30; kg
